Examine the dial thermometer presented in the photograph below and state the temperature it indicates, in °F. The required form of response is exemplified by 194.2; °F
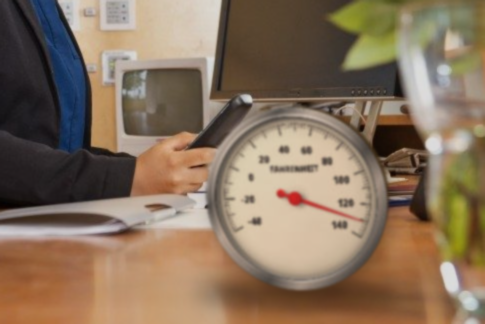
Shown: 130; °F
